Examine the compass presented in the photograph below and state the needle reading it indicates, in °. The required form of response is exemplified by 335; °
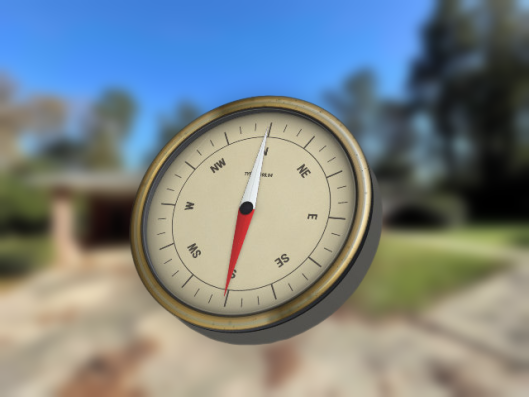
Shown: 180; °
